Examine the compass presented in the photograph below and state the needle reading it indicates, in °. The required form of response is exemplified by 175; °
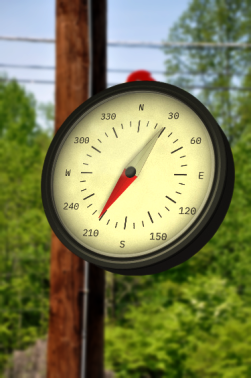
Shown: 210; °
